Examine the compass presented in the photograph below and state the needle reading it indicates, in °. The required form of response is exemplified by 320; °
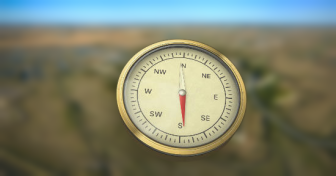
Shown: 175; °
